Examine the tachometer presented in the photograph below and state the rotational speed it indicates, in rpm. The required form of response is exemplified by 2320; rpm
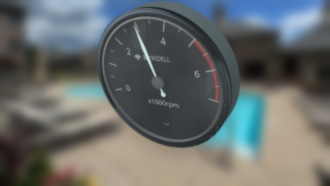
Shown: 3000; rpm
